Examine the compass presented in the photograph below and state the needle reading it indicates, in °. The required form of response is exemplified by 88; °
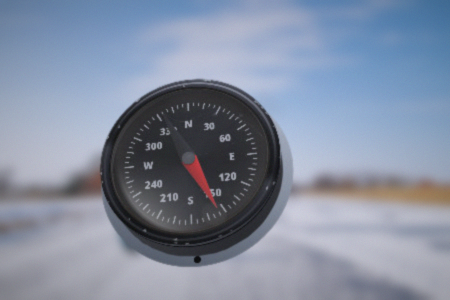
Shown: 155; °
